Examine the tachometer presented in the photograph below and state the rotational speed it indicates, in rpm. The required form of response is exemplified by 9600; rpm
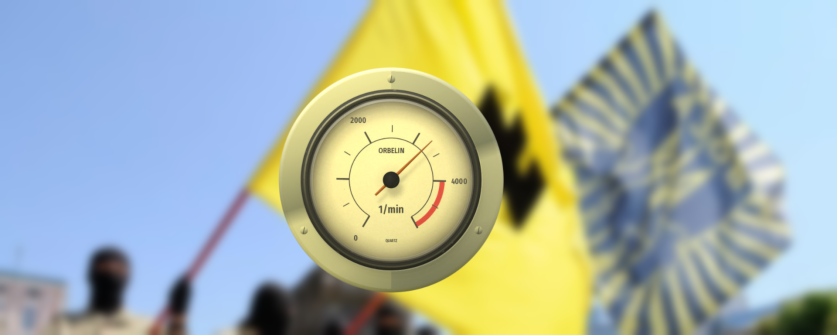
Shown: 3250; rpm
